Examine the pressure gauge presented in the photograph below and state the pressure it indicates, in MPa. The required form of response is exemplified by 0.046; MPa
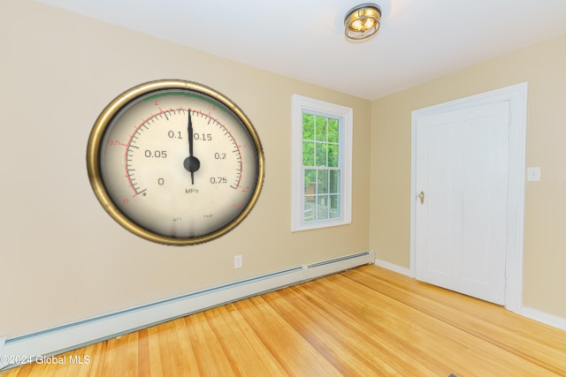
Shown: 0.125; MPa
